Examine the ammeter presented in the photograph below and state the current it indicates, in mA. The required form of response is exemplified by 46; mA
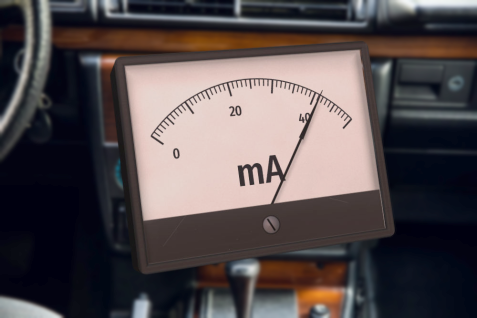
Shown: 41; mA
